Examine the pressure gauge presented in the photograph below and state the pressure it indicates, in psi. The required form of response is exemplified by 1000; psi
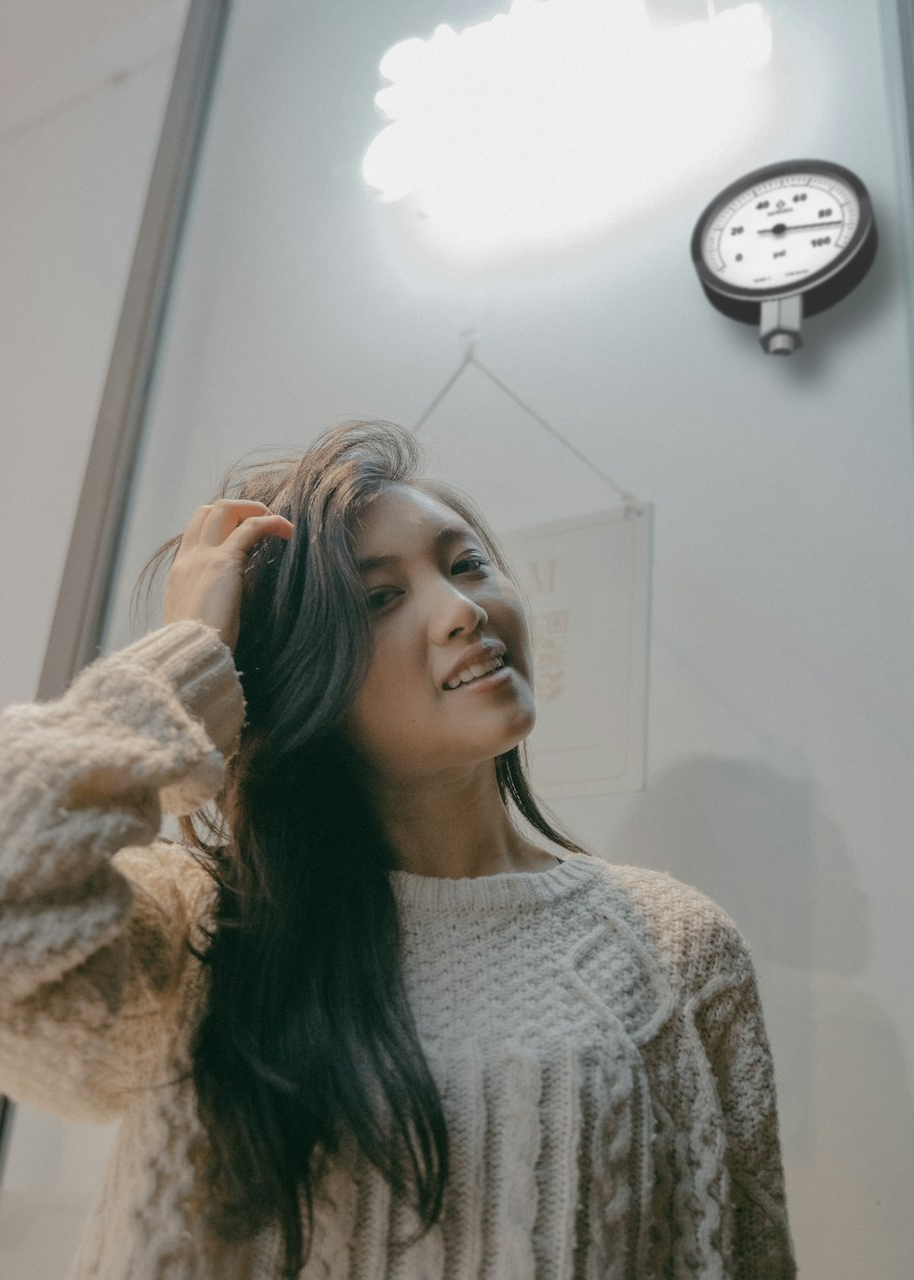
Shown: 90; psi
